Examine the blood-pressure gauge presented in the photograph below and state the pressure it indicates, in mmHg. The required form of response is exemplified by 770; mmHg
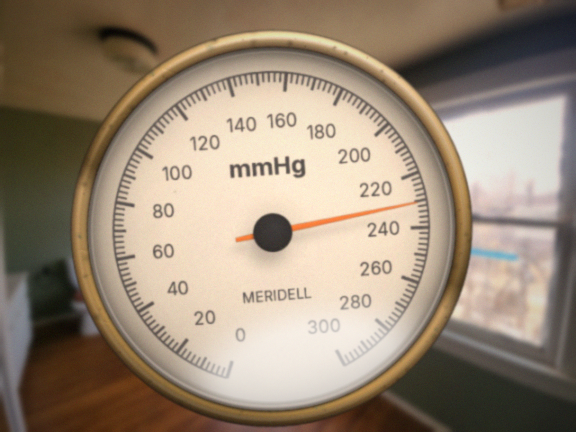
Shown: 230; mmHg
